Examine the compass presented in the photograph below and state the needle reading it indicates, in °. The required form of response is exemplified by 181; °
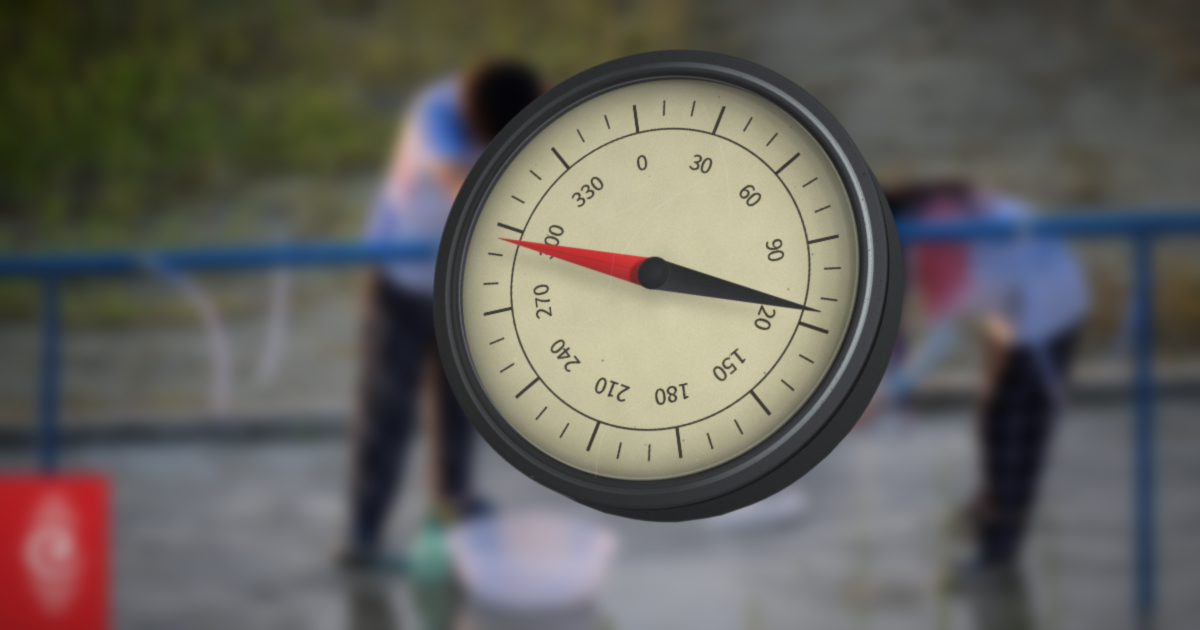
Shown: 295; °
